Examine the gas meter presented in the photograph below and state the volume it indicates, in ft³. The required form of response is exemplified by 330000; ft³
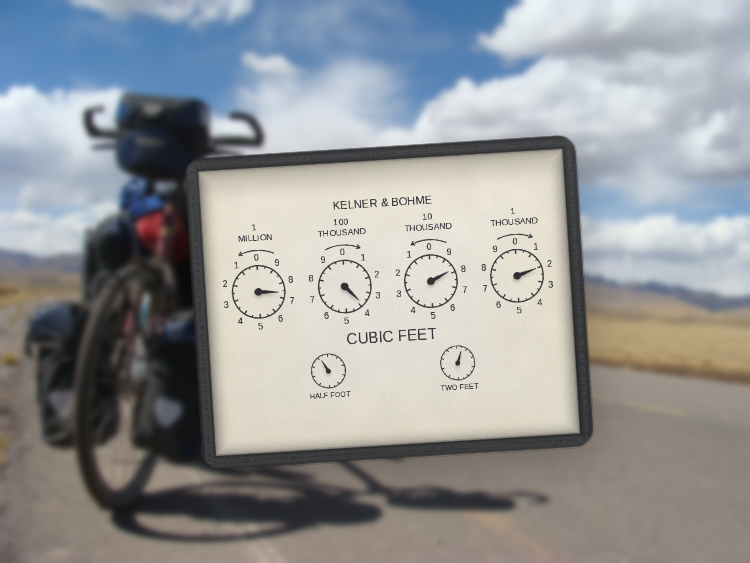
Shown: 738200; ft³
